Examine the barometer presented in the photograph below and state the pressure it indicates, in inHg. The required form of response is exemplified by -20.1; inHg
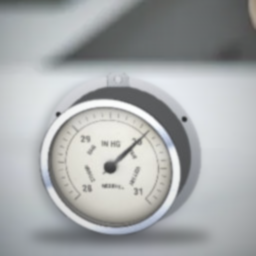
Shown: 30; inHg
